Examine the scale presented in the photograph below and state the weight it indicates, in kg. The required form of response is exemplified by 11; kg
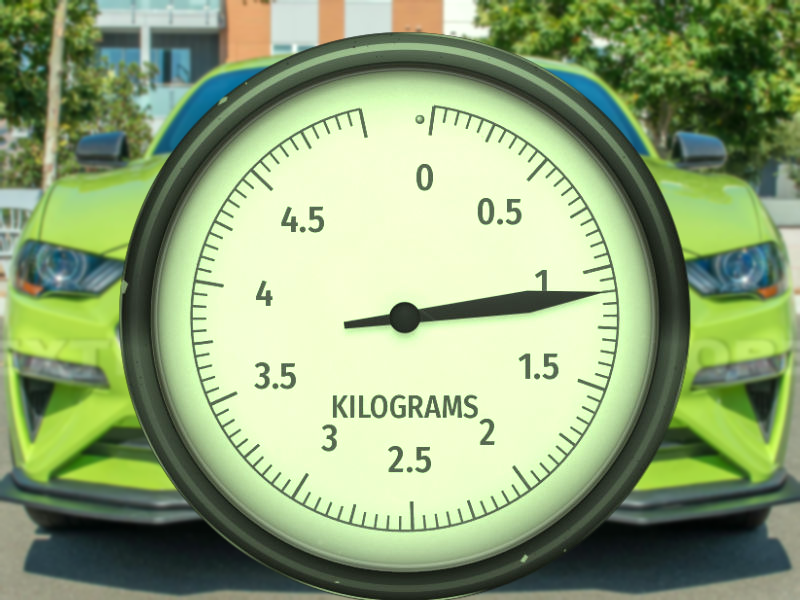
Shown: 1.1; kg
